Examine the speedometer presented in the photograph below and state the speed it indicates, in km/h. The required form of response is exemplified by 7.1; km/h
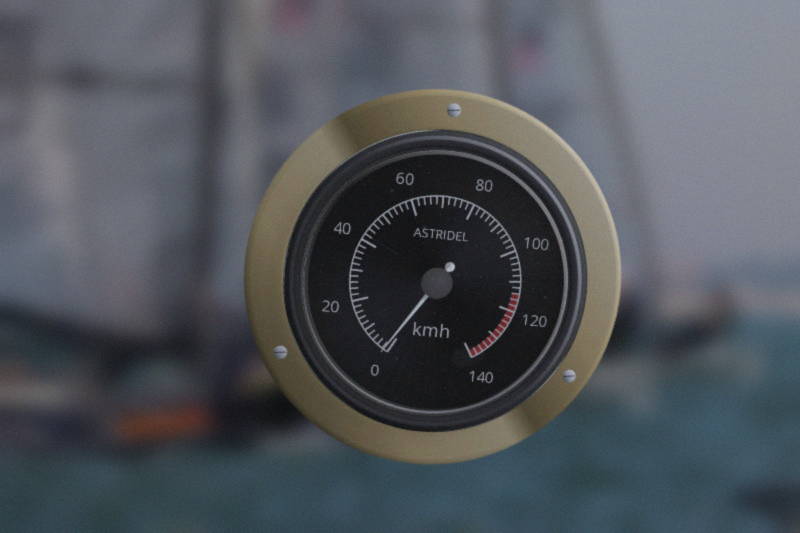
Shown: 2; km/h
